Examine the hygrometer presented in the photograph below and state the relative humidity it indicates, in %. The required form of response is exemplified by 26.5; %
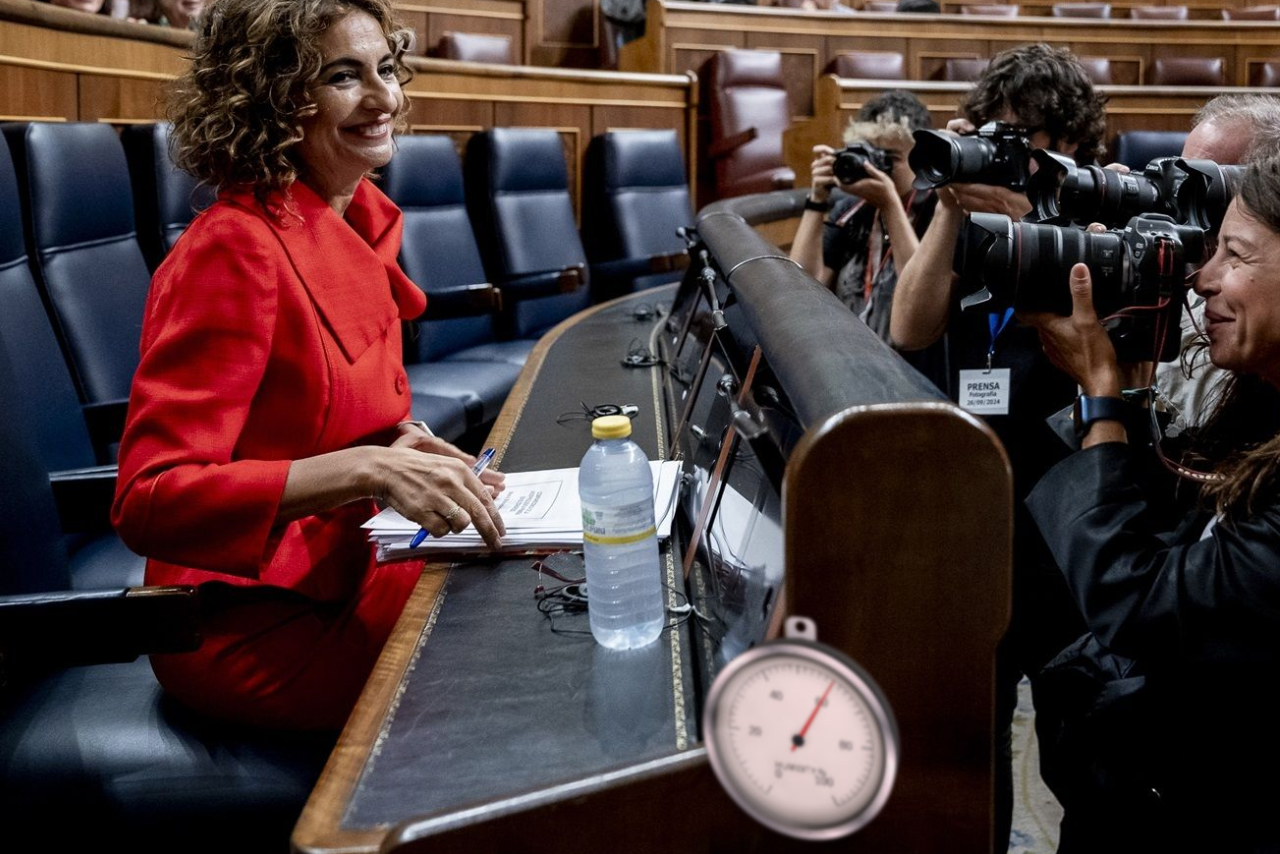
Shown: 60; %
